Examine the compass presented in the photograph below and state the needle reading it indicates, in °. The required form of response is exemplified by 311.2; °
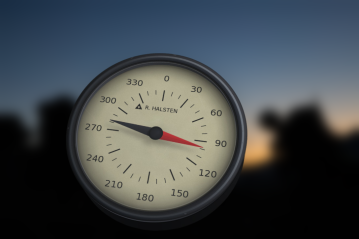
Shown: 100; °
